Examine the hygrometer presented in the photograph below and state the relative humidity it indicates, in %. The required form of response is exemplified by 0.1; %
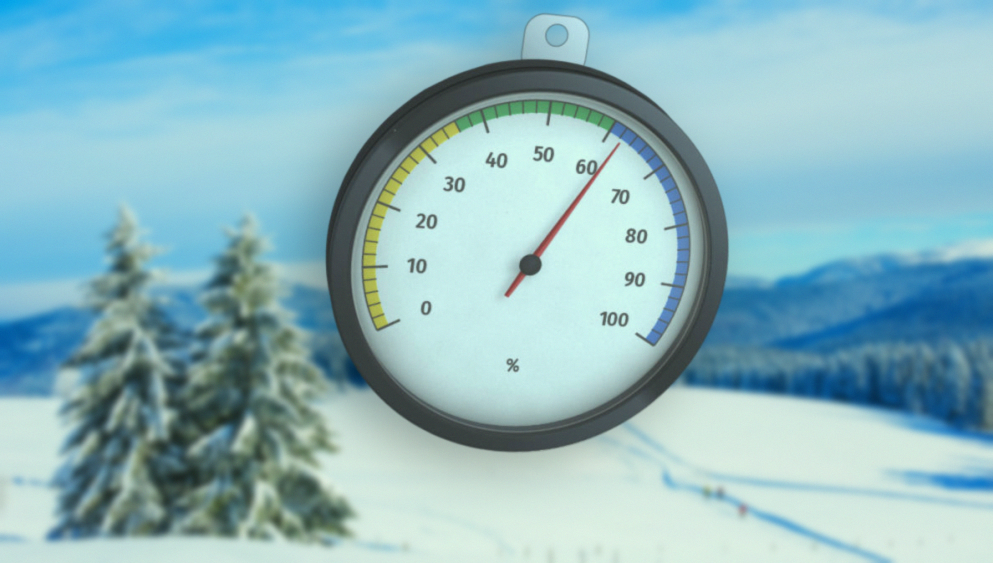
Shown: 62; %
